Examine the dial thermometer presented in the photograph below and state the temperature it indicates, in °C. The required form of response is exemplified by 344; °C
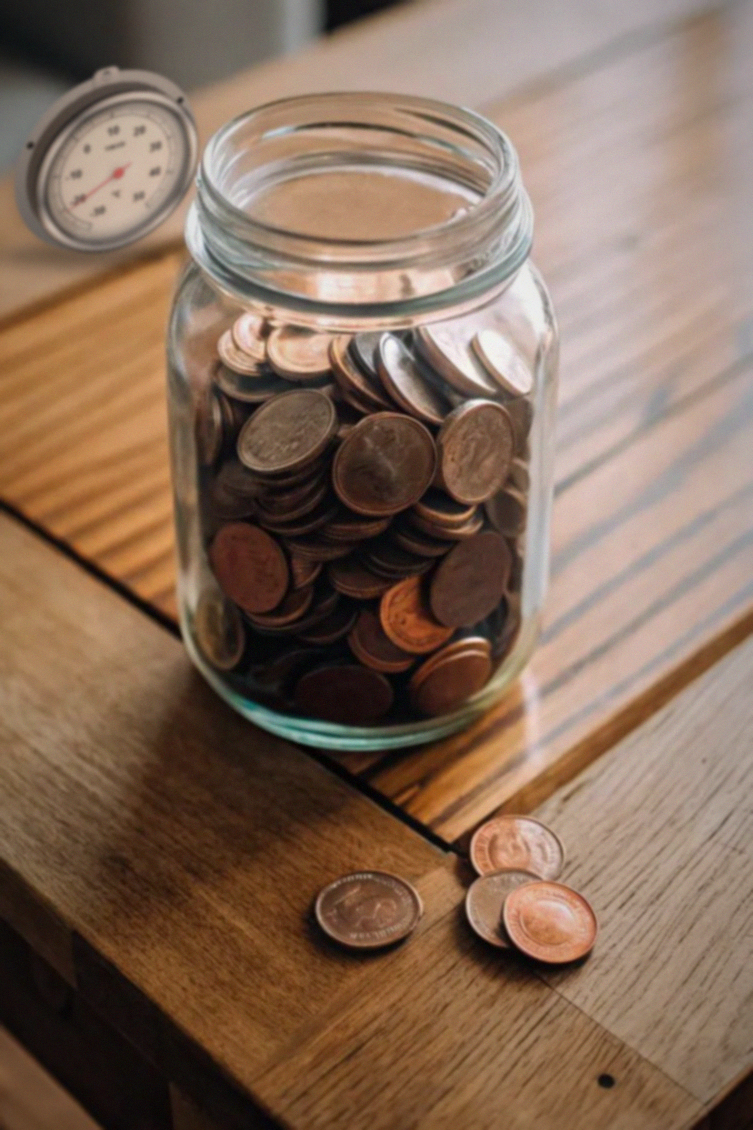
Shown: -20; °C
